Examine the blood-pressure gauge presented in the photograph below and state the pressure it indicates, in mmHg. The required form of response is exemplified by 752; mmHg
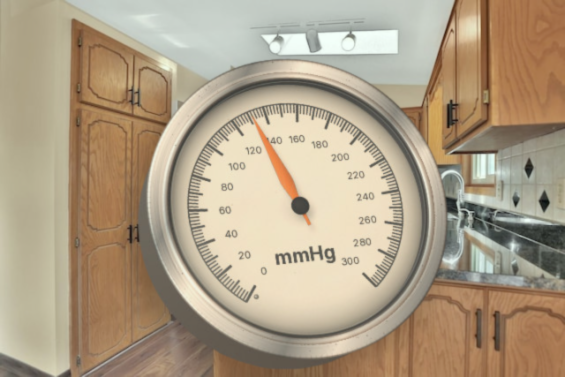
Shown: 130; mmHg
